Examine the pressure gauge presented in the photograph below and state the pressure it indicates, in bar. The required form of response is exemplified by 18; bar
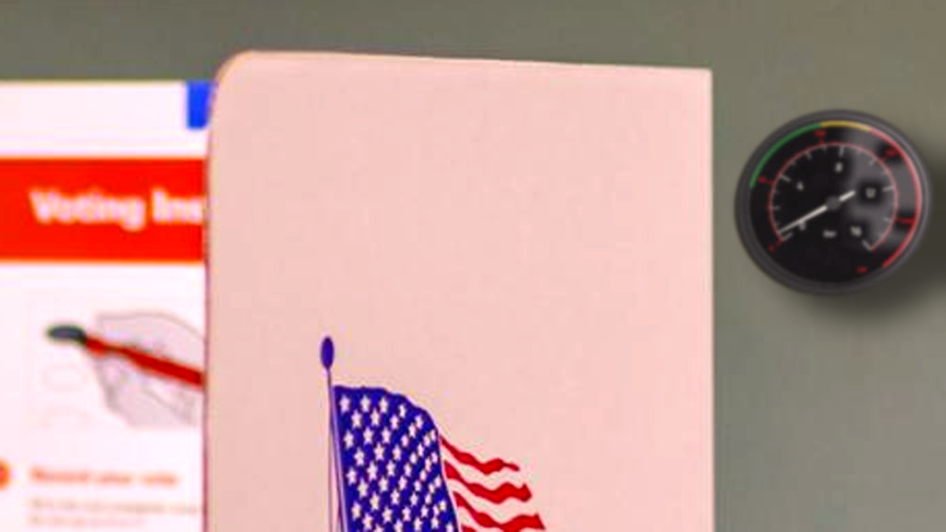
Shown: 0.5; bar
